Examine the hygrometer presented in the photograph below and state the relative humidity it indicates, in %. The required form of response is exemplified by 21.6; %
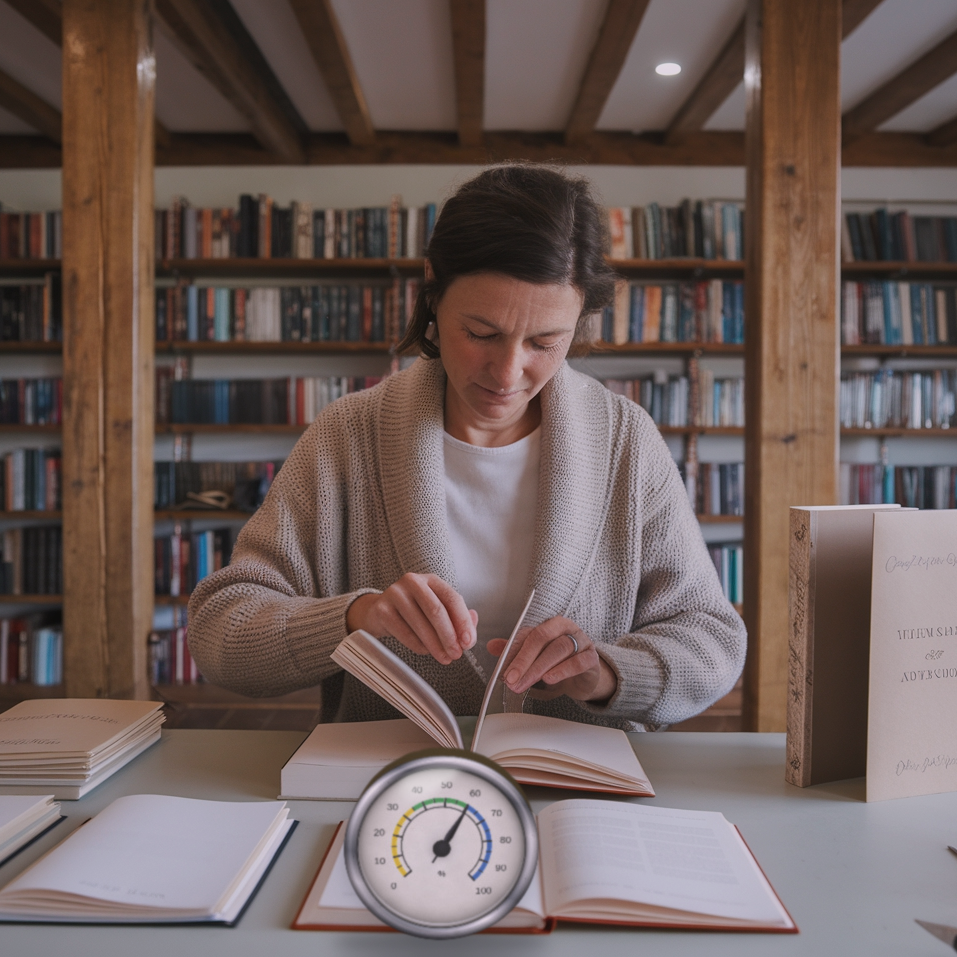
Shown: 60; %
